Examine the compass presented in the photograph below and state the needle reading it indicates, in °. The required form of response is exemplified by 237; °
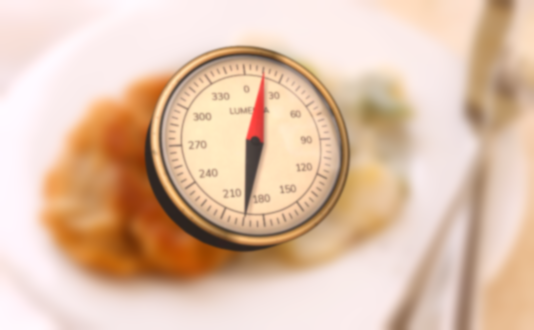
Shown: 15; °
